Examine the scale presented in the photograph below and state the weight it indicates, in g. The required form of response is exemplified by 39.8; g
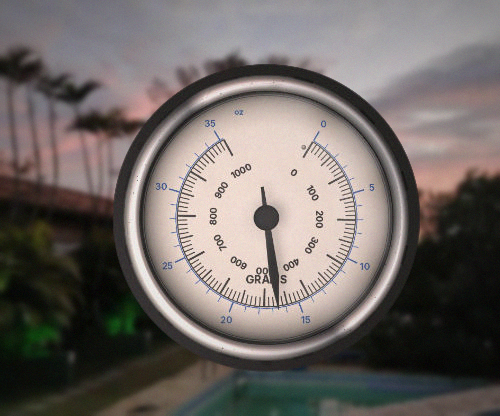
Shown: 470; g
